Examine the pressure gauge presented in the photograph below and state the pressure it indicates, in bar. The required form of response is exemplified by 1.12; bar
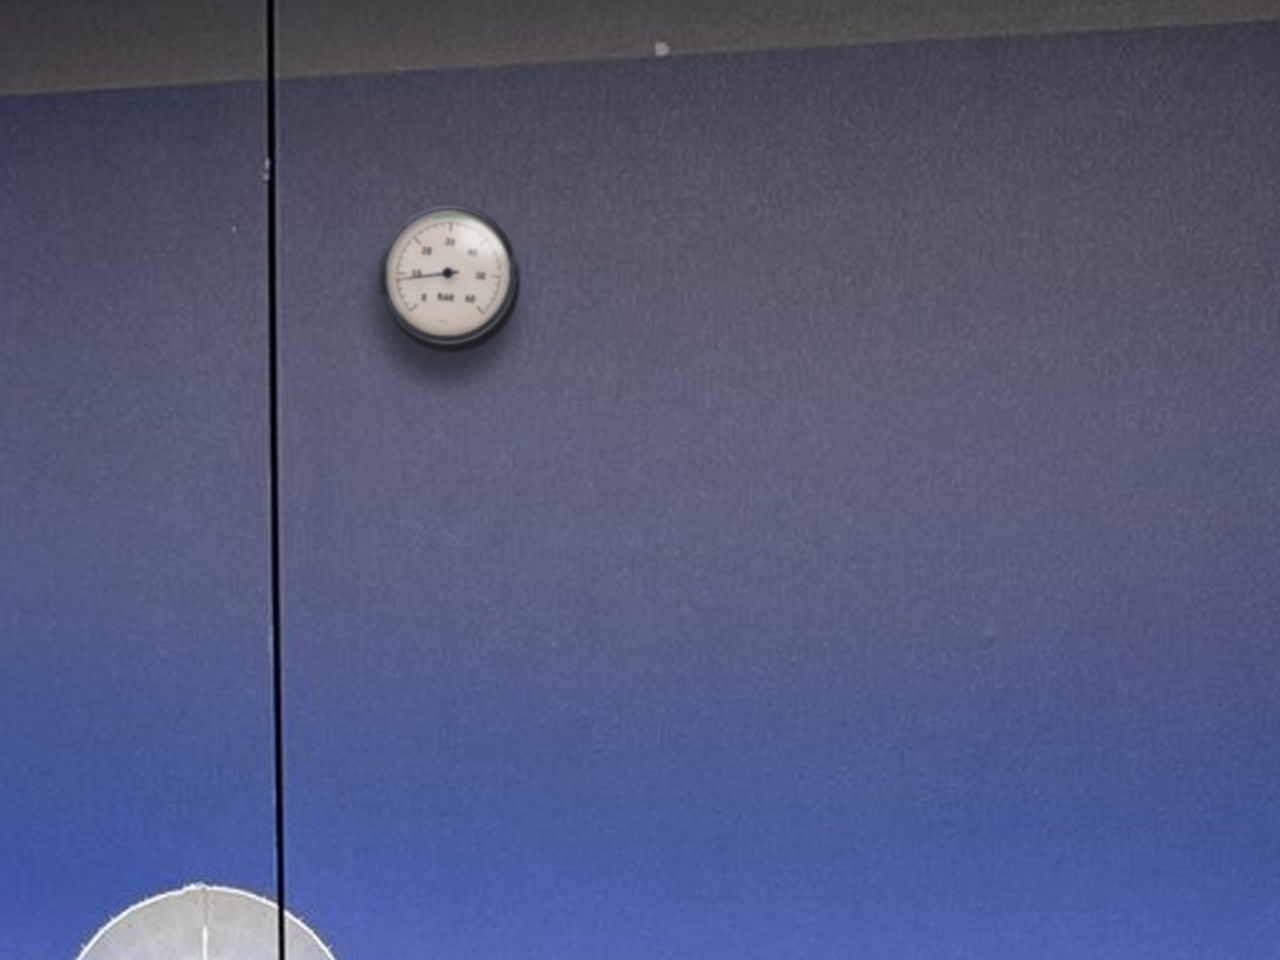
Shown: 8; bar
